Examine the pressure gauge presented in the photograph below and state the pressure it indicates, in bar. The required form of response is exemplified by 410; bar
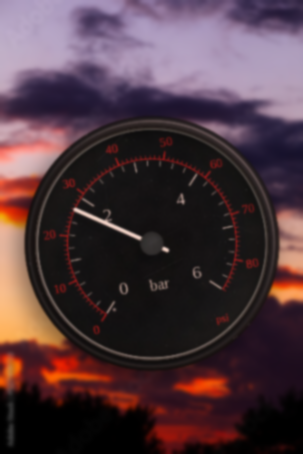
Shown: 1.8; bar
